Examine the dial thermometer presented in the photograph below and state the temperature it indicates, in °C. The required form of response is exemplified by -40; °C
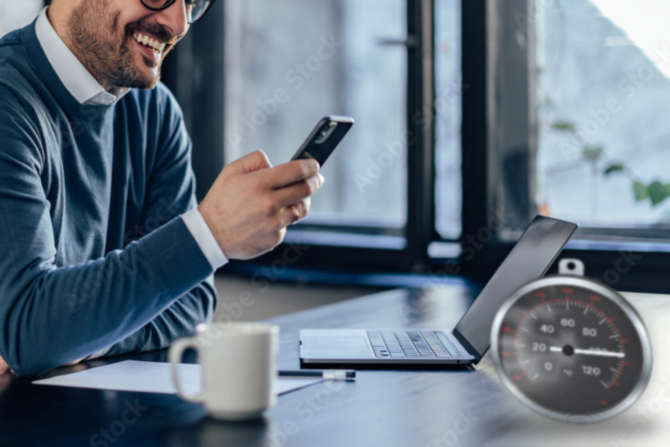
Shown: 100; °C
